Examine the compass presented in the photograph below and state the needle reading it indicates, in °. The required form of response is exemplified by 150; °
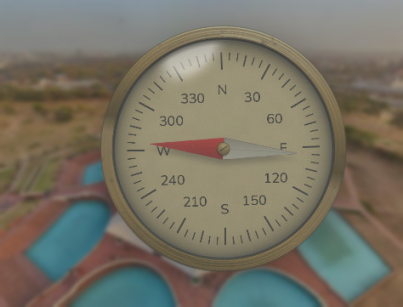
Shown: 275; °
